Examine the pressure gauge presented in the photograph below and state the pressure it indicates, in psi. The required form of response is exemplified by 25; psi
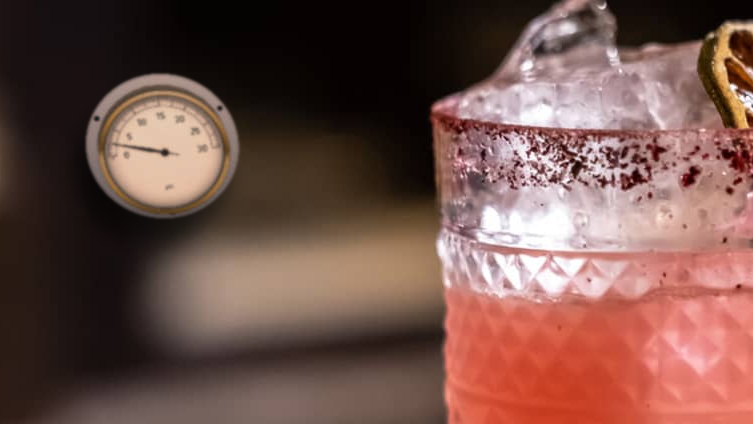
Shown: 2.5; psi
